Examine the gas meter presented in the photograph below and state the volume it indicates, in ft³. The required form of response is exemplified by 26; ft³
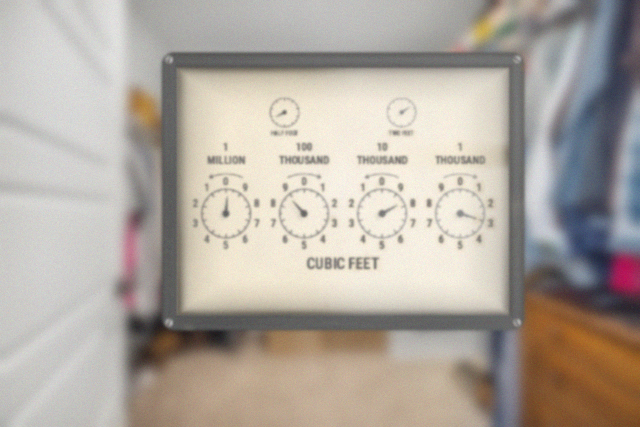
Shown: 988300; ft³
